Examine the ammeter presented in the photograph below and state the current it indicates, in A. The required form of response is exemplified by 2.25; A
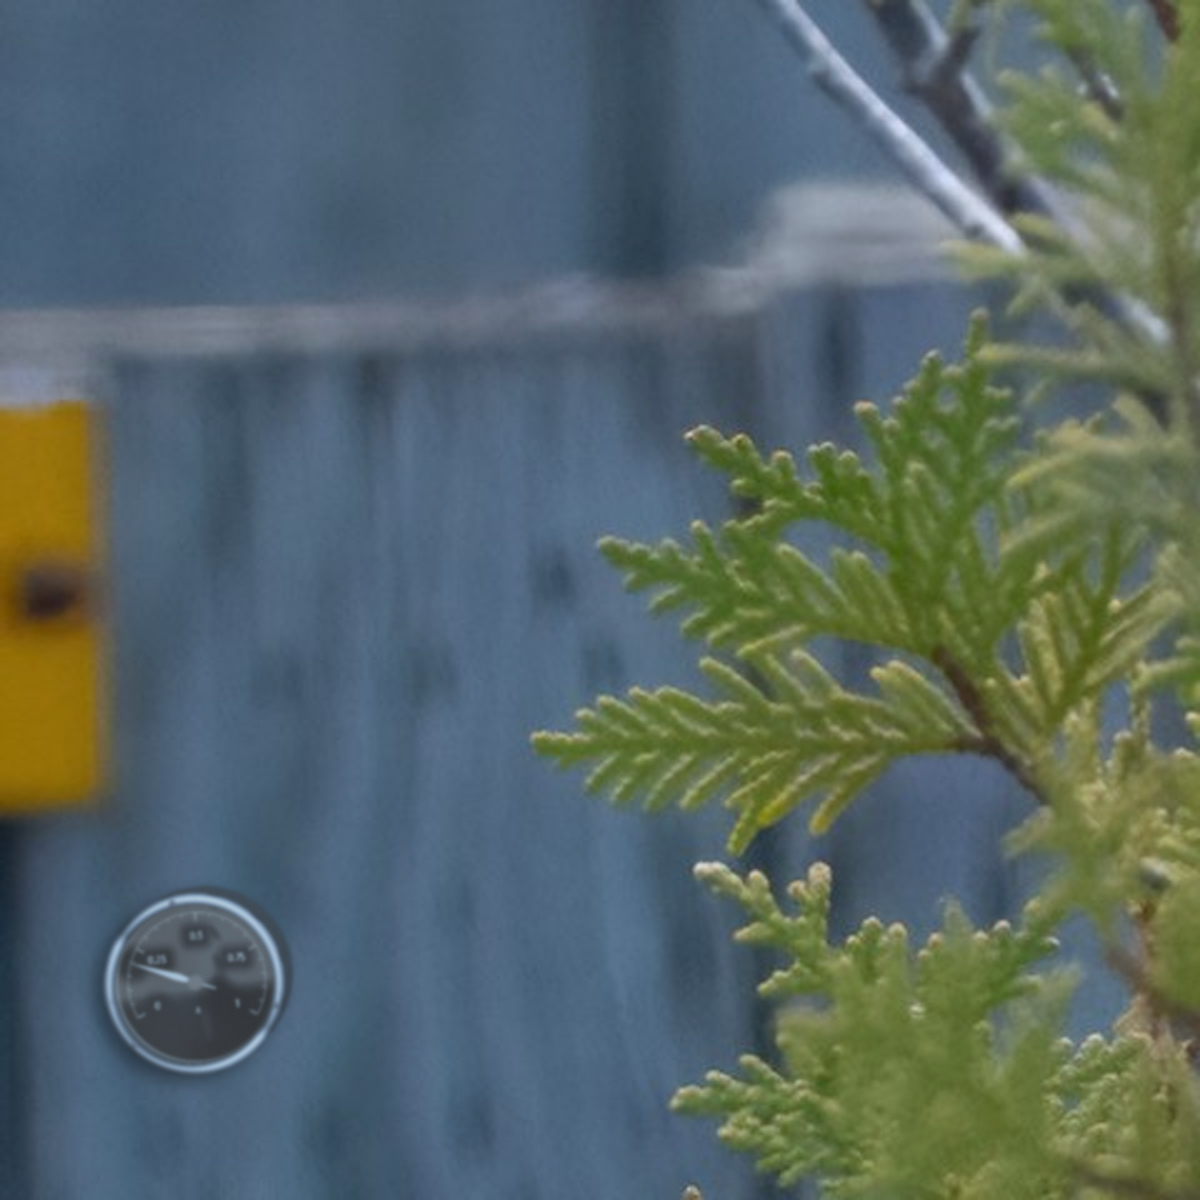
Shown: 0.2; A
